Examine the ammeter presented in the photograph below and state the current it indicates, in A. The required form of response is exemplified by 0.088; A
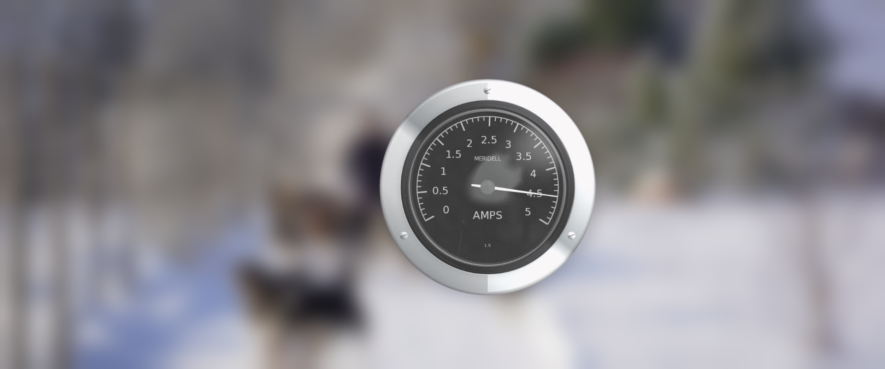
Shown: 4.5; A
